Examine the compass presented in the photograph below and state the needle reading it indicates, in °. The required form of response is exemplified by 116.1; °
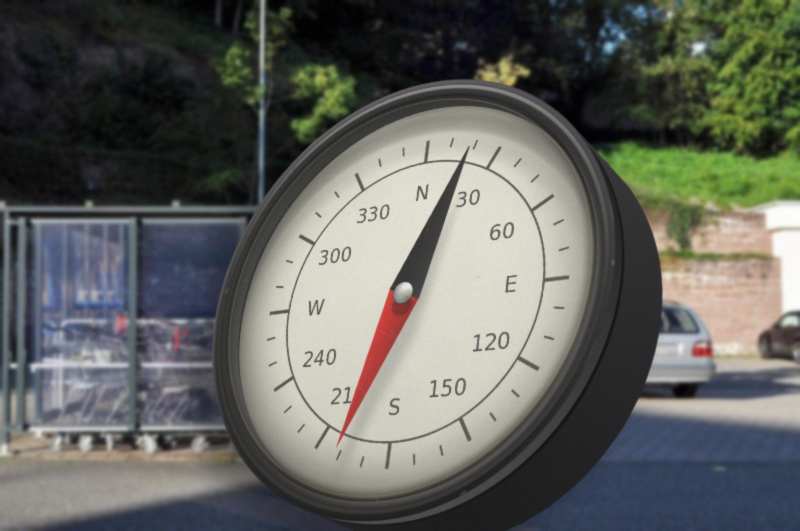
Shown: 200; °
